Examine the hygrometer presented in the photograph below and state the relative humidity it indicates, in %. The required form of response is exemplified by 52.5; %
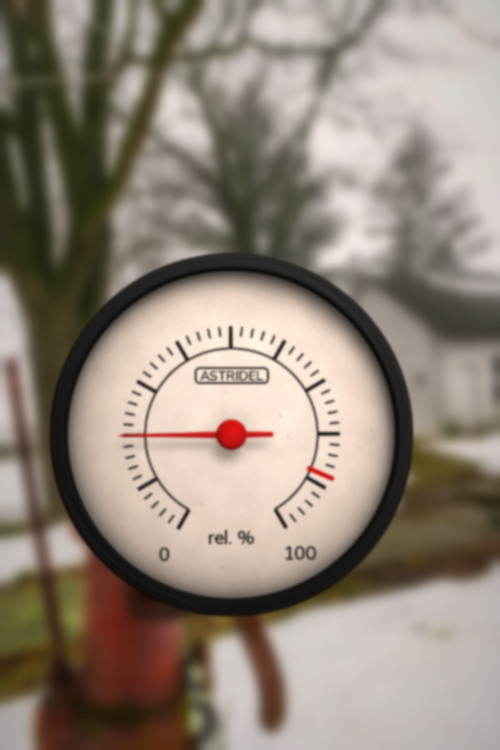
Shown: 20; %
